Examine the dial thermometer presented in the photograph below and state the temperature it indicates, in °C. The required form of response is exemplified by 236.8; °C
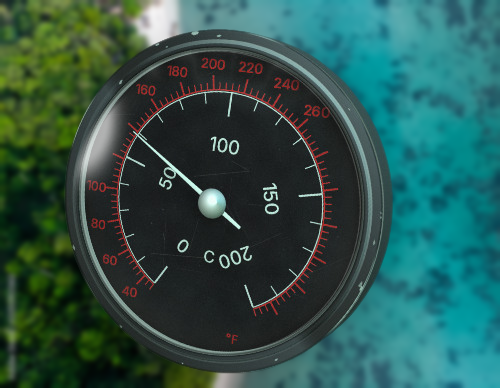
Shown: 60; °C
